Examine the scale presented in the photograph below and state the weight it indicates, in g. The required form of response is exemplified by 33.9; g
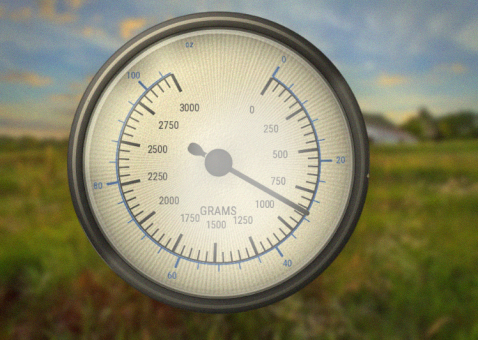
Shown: 875; g
